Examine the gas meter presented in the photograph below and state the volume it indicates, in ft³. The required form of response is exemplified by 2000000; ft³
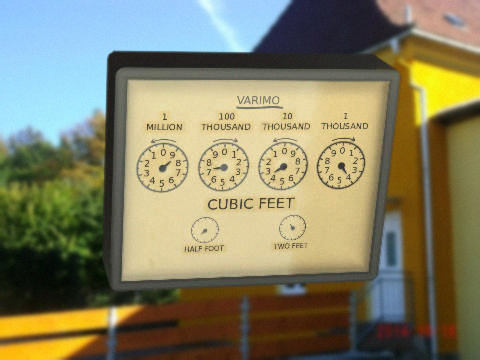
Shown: 873400; ft³
